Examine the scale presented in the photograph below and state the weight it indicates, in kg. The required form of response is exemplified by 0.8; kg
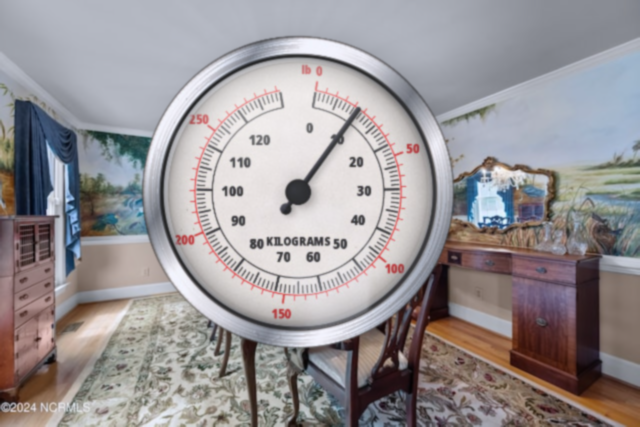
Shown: 10; kg
